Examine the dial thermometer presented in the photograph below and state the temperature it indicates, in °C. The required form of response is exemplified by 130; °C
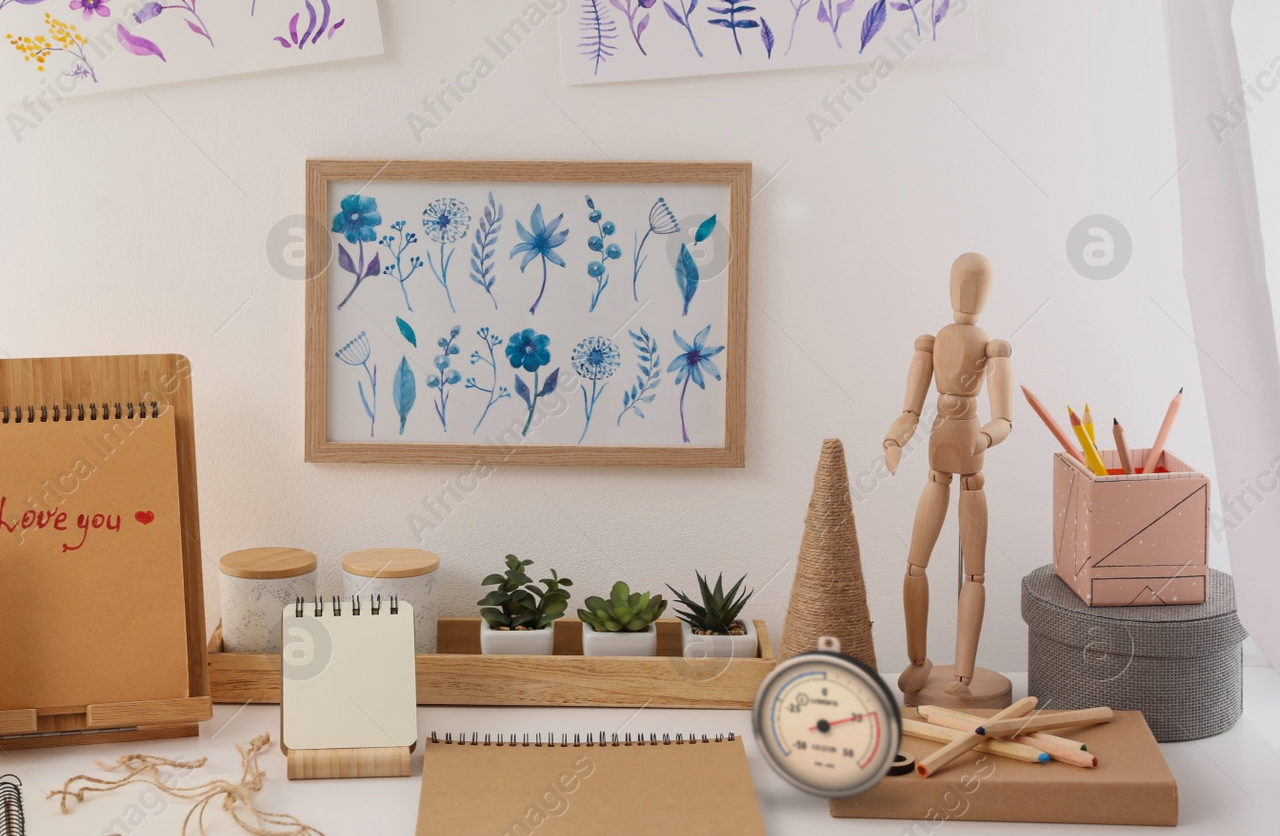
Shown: 25; °C
